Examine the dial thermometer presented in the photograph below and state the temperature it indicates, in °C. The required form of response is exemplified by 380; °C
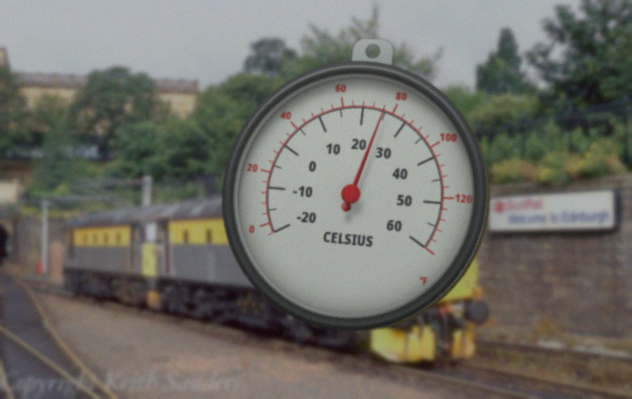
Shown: 25; °C
